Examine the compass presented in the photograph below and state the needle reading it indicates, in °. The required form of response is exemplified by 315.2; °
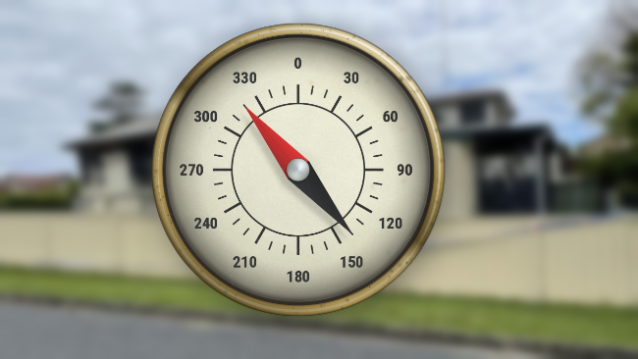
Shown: 320; °
